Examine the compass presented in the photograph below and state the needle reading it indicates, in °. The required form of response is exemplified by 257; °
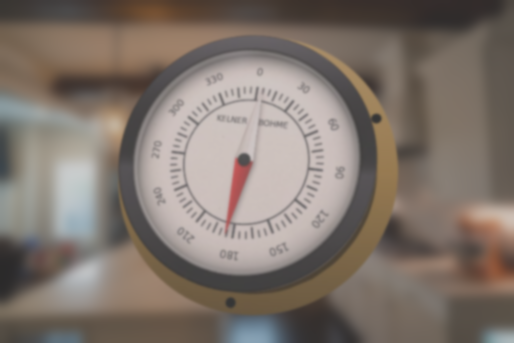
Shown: 185; °
